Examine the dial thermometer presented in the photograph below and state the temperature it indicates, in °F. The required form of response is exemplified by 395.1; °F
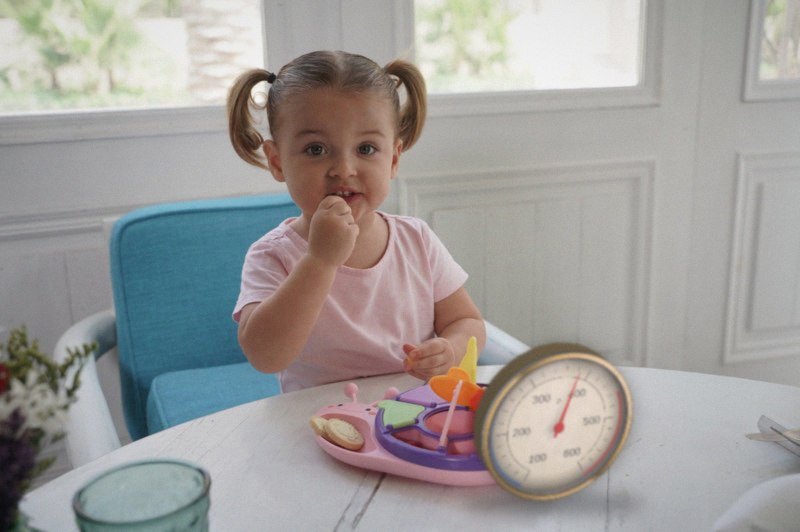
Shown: 380; °F
